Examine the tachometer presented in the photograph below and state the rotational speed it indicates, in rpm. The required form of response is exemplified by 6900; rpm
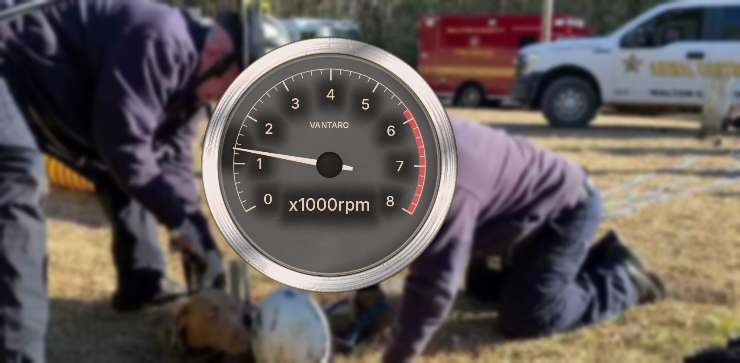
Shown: 1300; rpm
